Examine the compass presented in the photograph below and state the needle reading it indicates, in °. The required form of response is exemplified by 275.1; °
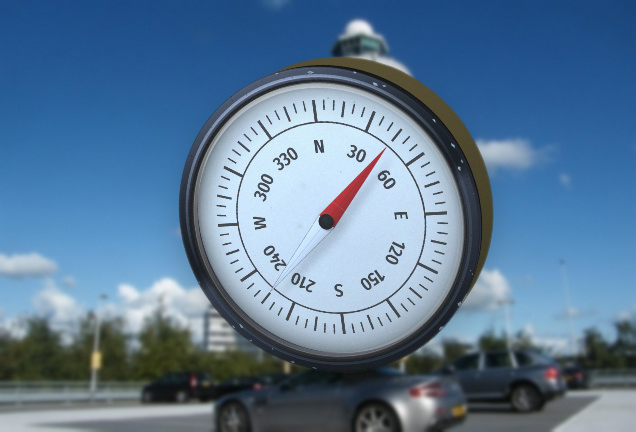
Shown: 45; °
